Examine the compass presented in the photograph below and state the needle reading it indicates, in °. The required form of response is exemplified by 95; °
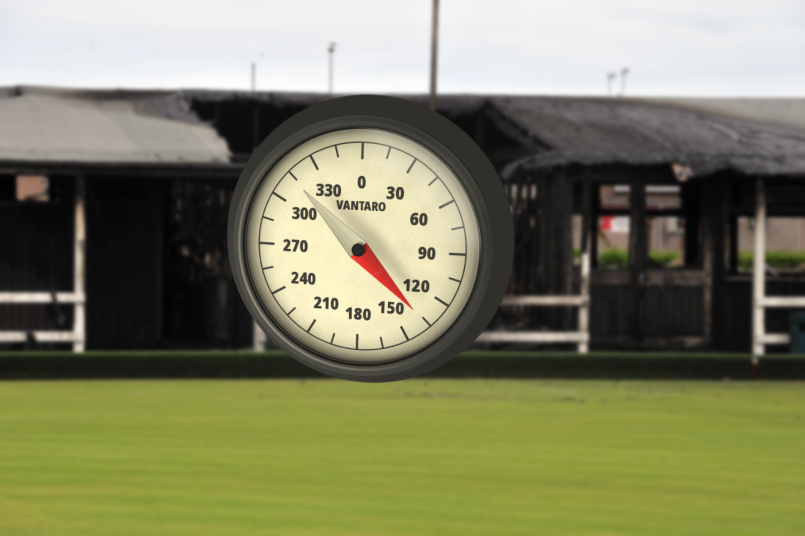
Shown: 135; °
